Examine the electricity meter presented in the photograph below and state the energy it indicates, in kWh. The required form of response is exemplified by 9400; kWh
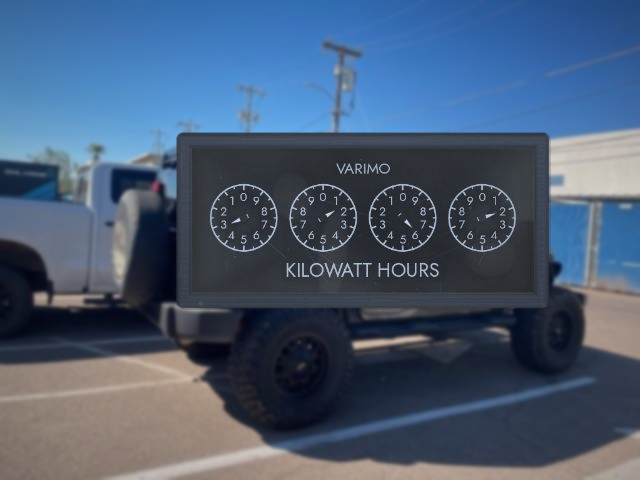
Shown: 3162; kWh
